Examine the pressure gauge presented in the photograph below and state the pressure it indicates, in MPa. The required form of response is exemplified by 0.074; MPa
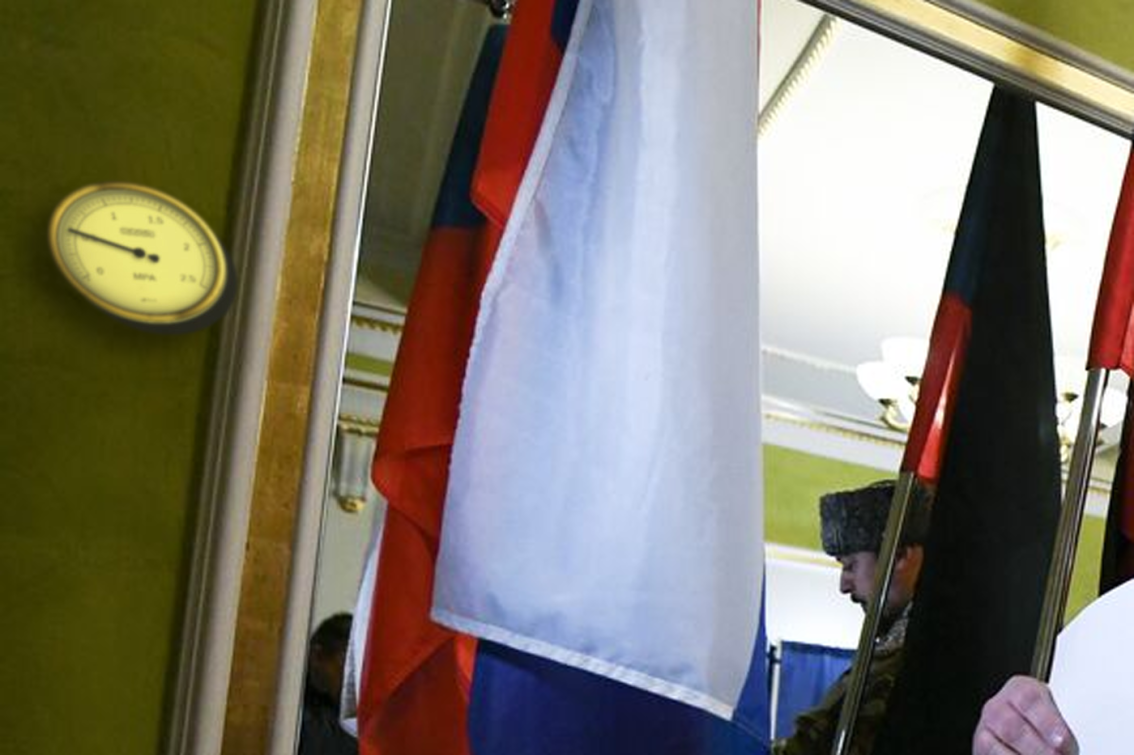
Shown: 0.5; MPa
